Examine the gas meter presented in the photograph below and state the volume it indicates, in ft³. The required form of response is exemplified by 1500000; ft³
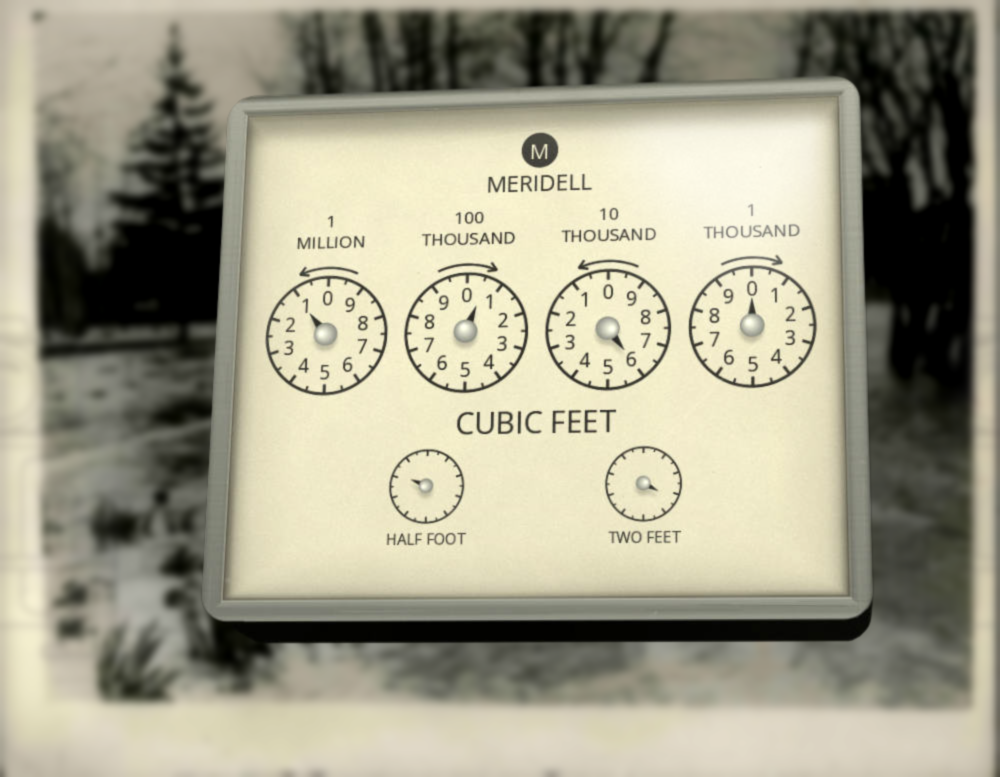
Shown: 106000; ft³
